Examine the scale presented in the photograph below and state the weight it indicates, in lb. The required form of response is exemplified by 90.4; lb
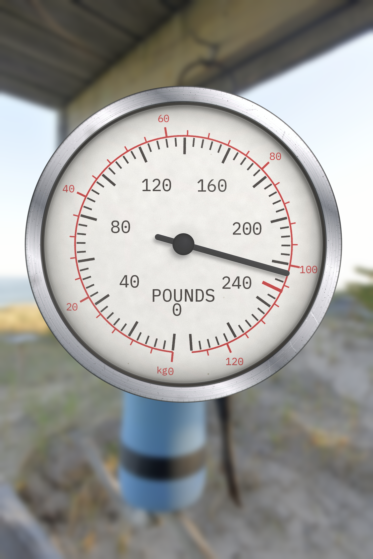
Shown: 224; lb
